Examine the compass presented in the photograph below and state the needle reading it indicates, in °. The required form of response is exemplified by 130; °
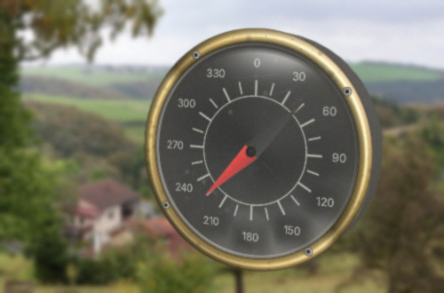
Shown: 225; °
